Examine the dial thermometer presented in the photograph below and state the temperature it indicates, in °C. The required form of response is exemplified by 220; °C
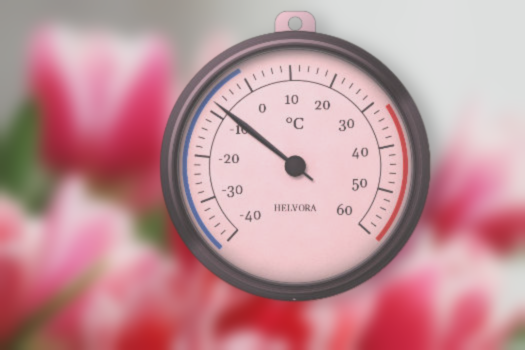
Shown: -8; °C
